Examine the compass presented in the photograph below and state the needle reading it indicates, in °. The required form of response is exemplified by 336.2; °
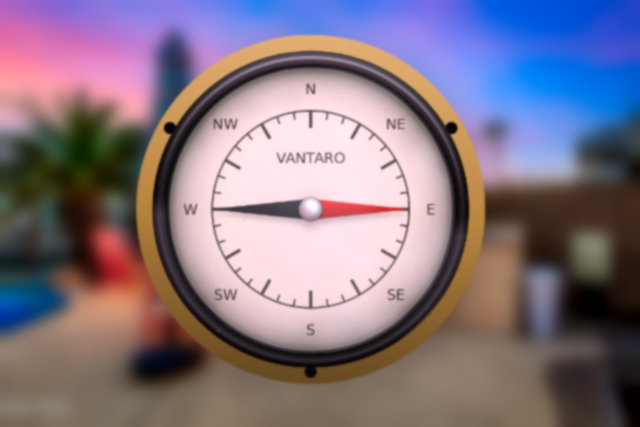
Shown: 90; °
